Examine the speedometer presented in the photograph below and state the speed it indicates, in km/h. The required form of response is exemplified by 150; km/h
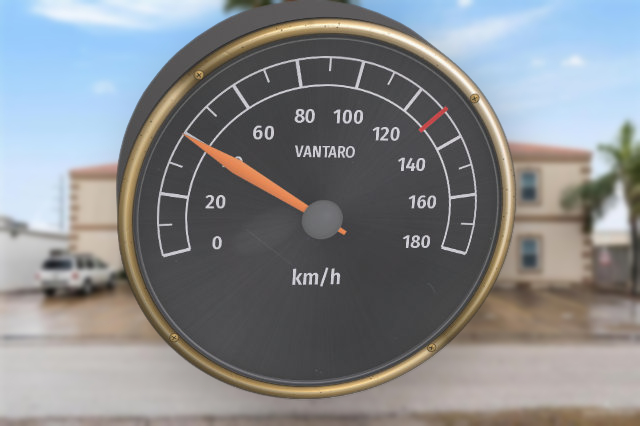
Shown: 40; km/h
